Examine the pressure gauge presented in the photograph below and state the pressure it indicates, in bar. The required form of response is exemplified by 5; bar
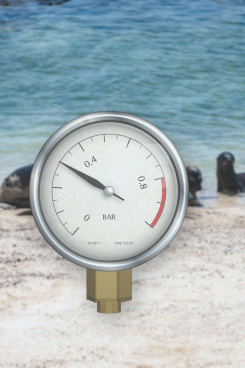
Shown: 0.3; bar
